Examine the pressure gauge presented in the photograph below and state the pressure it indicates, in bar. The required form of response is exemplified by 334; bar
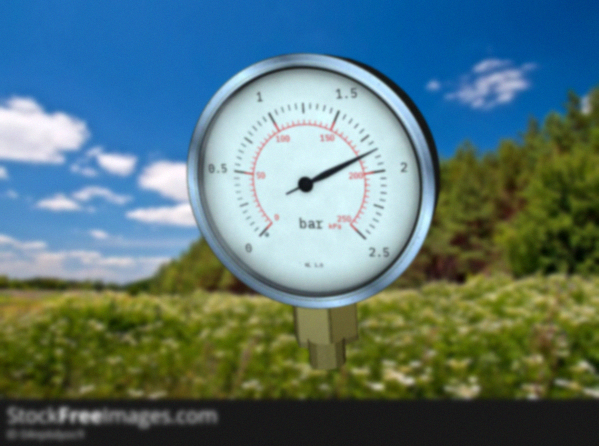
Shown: 1.85; bar
